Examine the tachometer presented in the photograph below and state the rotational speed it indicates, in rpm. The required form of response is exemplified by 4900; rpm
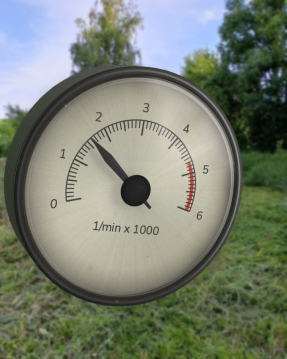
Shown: 1600; rpm
